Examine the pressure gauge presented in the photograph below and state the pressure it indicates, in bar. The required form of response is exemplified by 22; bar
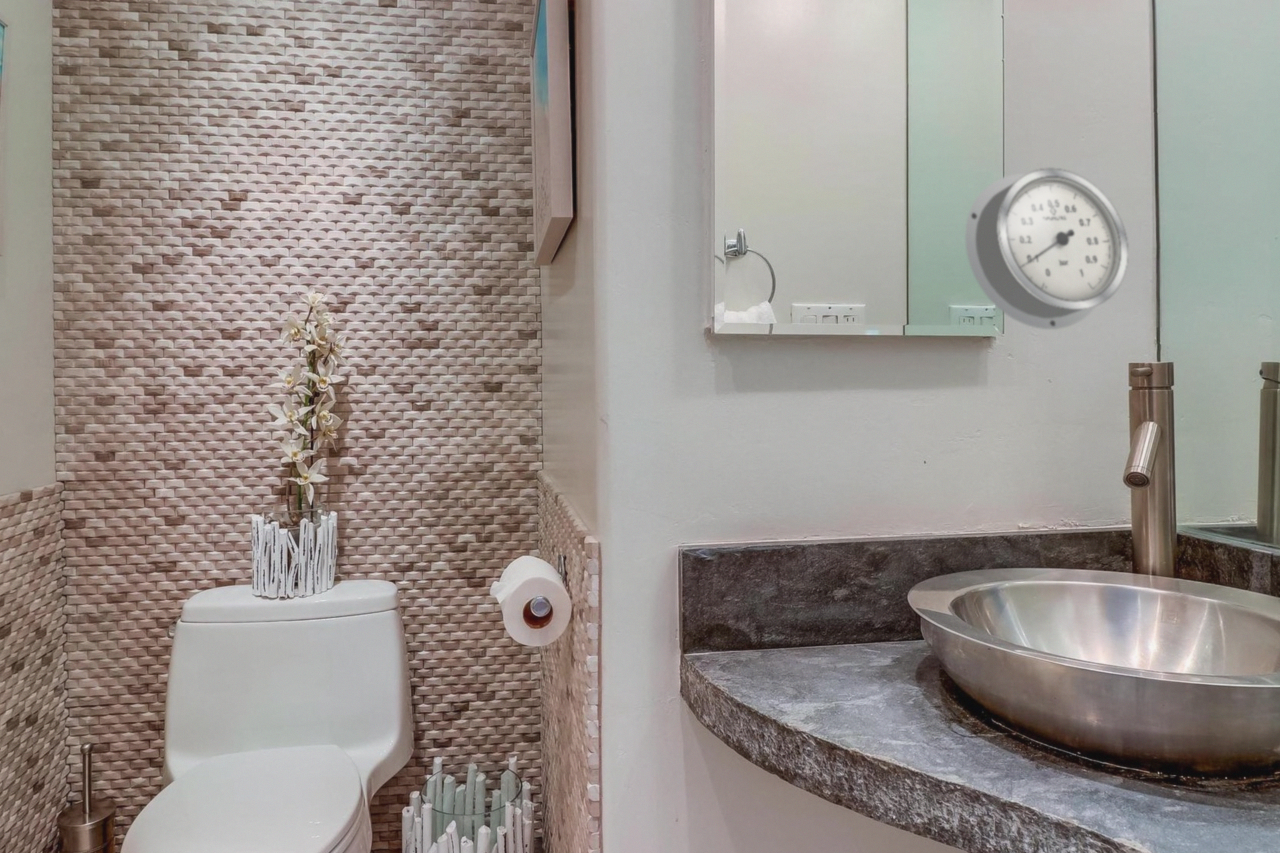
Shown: 0.1; bar
